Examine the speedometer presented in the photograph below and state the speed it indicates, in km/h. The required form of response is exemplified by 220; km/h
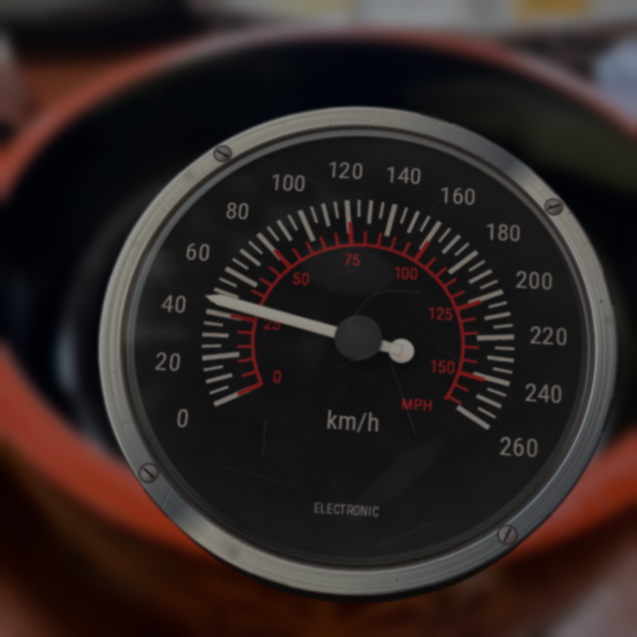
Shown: 45; km/h
